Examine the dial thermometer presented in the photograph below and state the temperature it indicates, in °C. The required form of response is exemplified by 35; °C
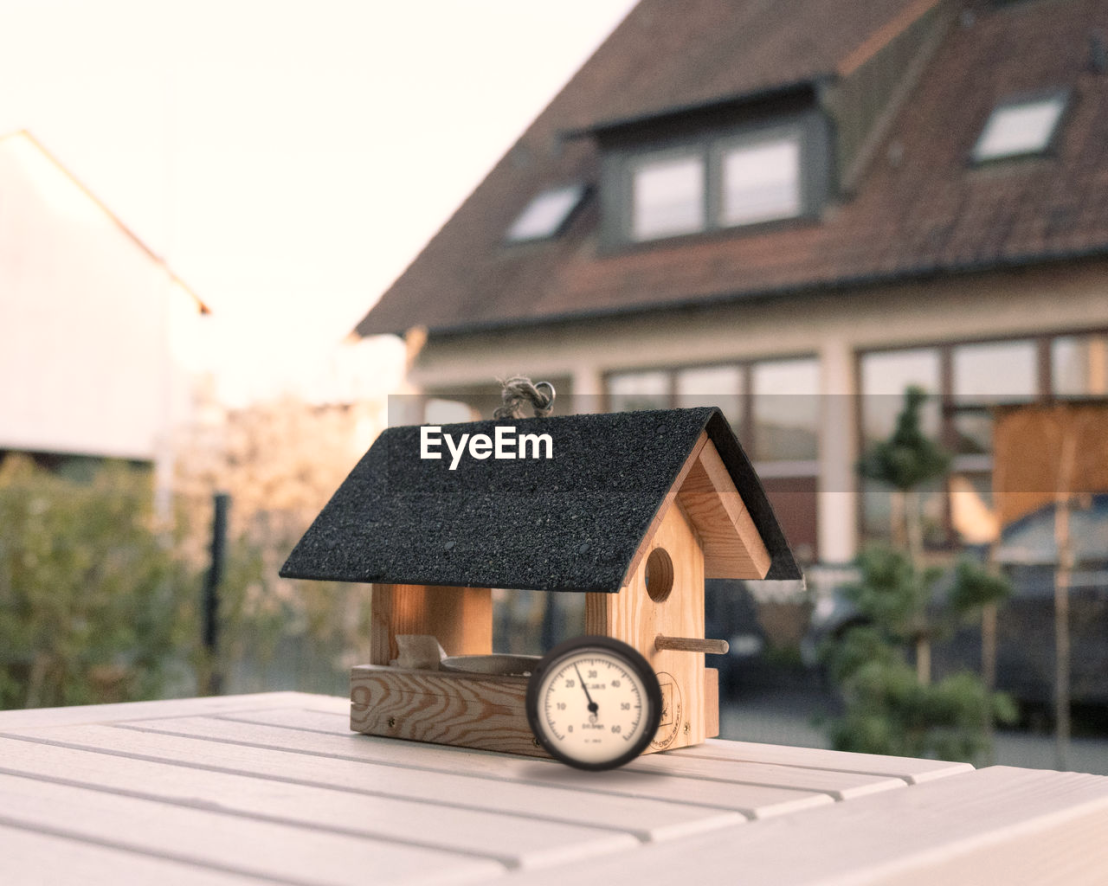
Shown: 25; °C
